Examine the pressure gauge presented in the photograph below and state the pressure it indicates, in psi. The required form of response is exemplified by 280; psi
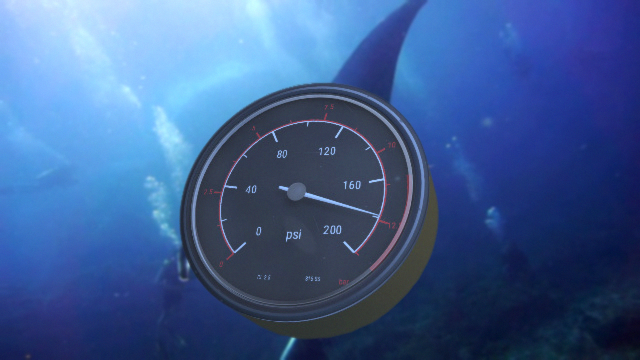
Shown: 180; psi
